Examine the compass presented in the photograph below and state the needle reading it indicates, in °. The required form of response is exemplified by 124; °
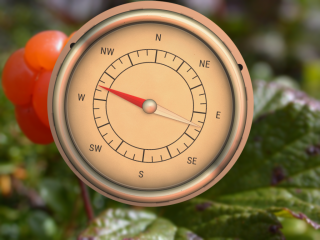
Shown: 285; °
